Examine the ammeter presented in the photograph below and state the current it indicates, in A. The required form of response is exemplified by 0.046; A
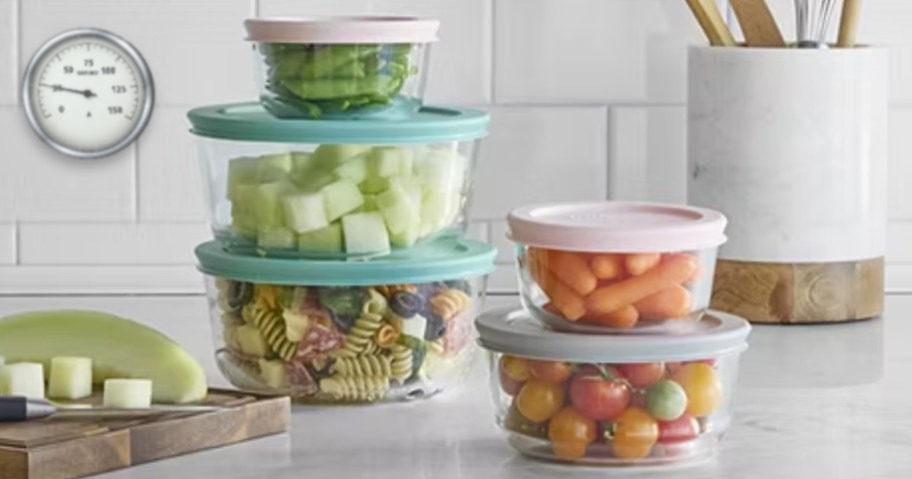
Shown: 25; A
